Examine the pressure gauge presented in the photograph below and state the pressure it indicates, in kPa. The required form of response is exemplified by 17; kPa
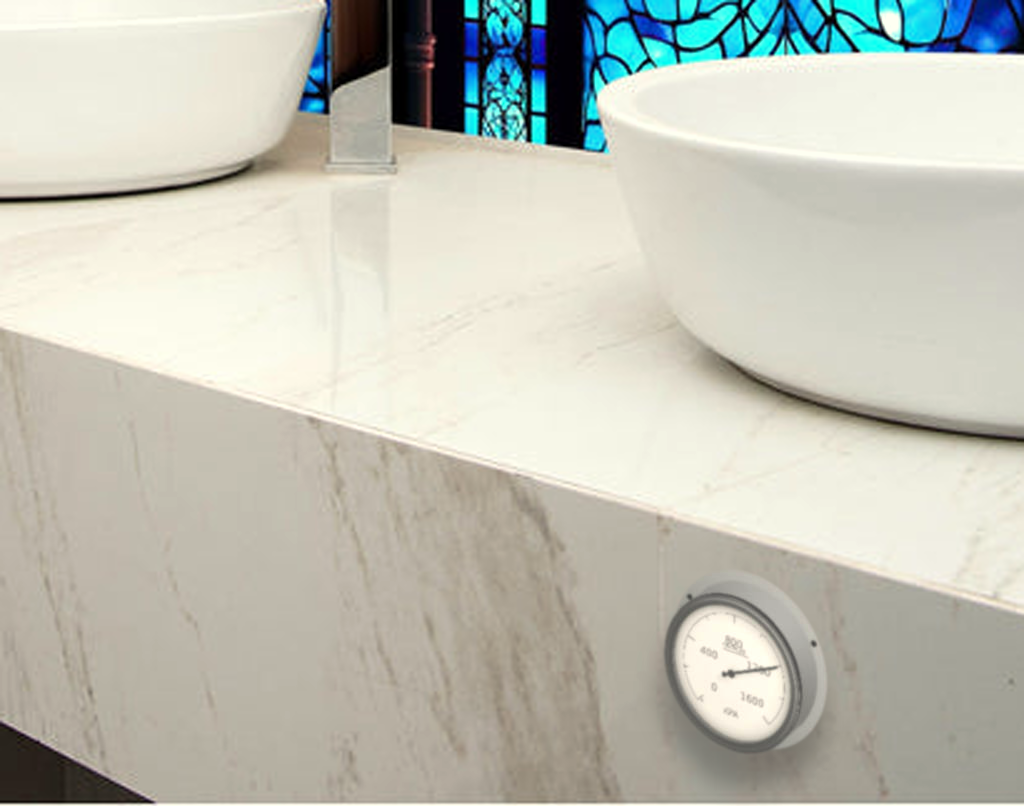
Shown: 1200; kPa
